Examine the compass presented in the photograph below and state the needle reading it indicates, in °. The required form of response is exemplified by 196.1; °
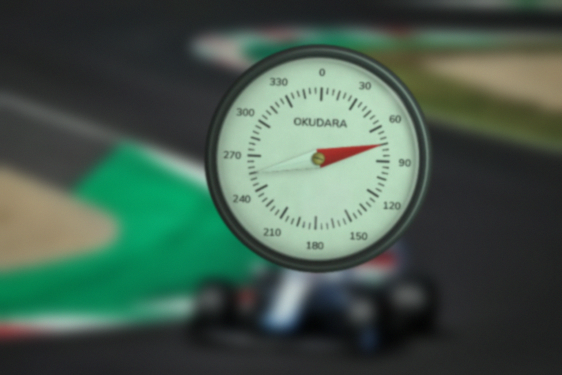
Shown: 75; °
